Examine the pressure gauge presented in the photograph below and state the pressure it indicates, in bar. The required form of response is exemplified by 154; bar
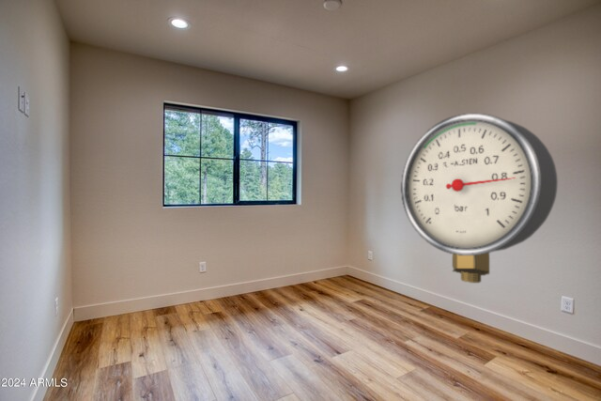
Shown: 0.82; bar
